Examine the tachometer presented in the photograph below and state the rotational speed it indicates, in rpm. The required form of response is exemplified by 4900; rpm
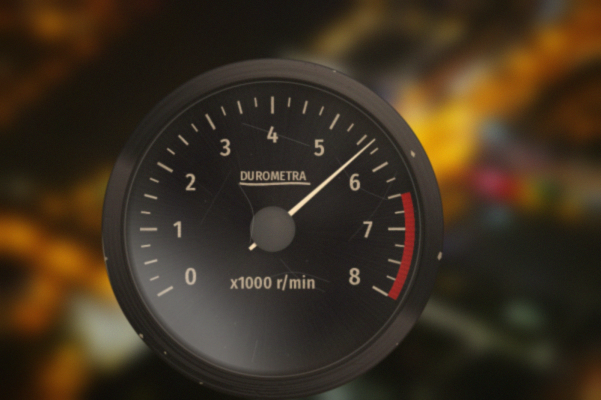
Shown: 5625; rpm
